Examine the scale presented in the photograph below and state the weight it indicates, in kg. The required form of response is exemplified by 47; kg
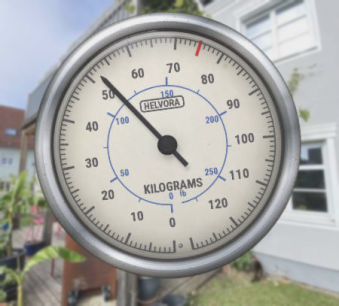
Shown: 52; kg
